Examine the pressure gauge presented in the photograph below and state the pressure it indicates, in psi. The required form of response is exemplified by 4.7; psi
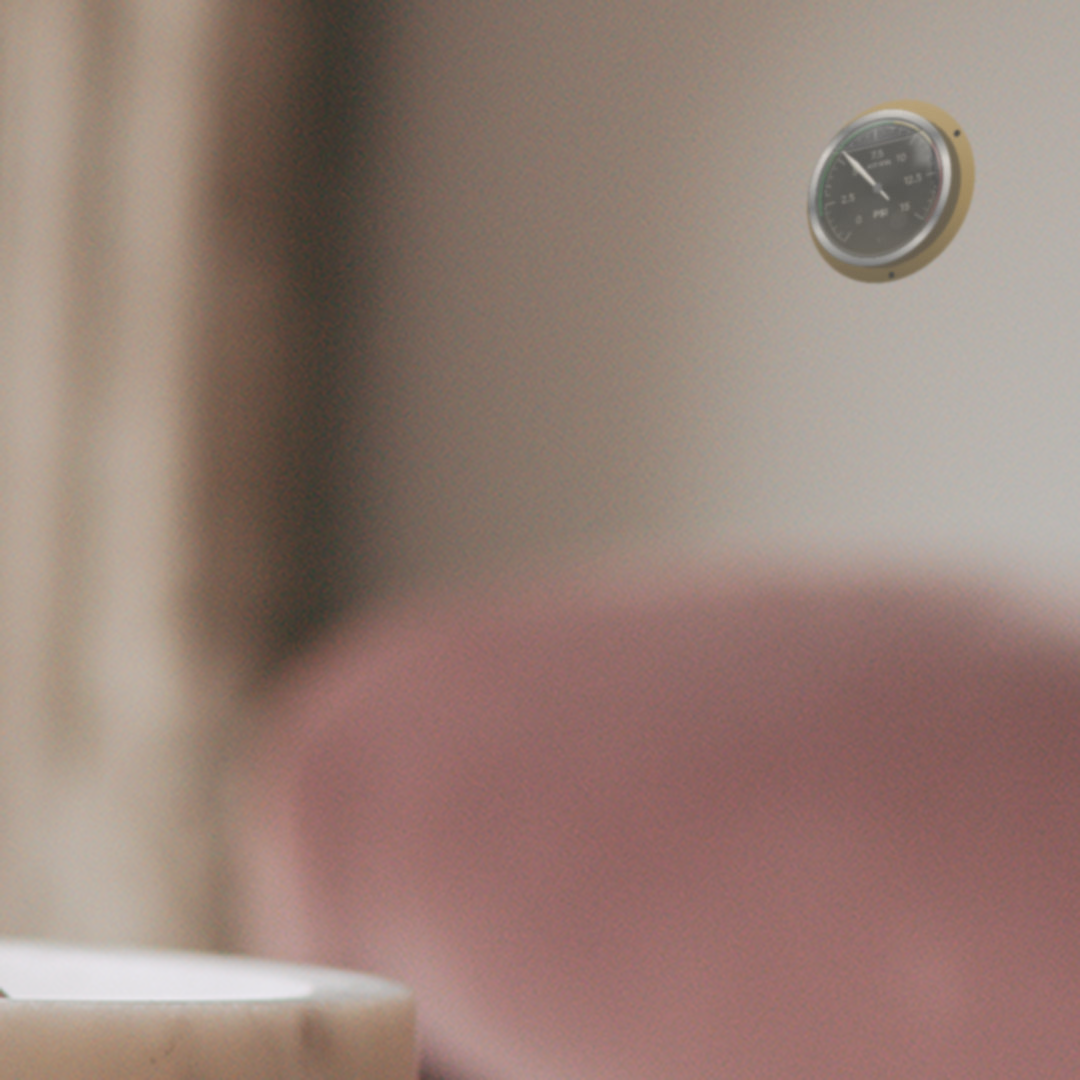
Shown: 5.5; psi
